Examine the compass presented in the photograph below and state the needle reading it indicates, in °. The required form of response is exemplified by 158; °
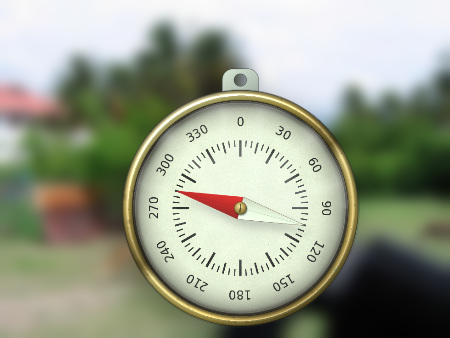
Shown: 285; °
